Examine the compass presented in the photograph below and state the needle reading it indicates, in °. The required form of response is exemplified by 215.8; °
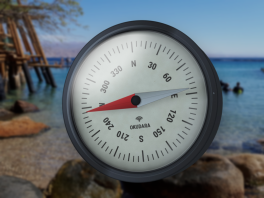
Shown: 265; °
